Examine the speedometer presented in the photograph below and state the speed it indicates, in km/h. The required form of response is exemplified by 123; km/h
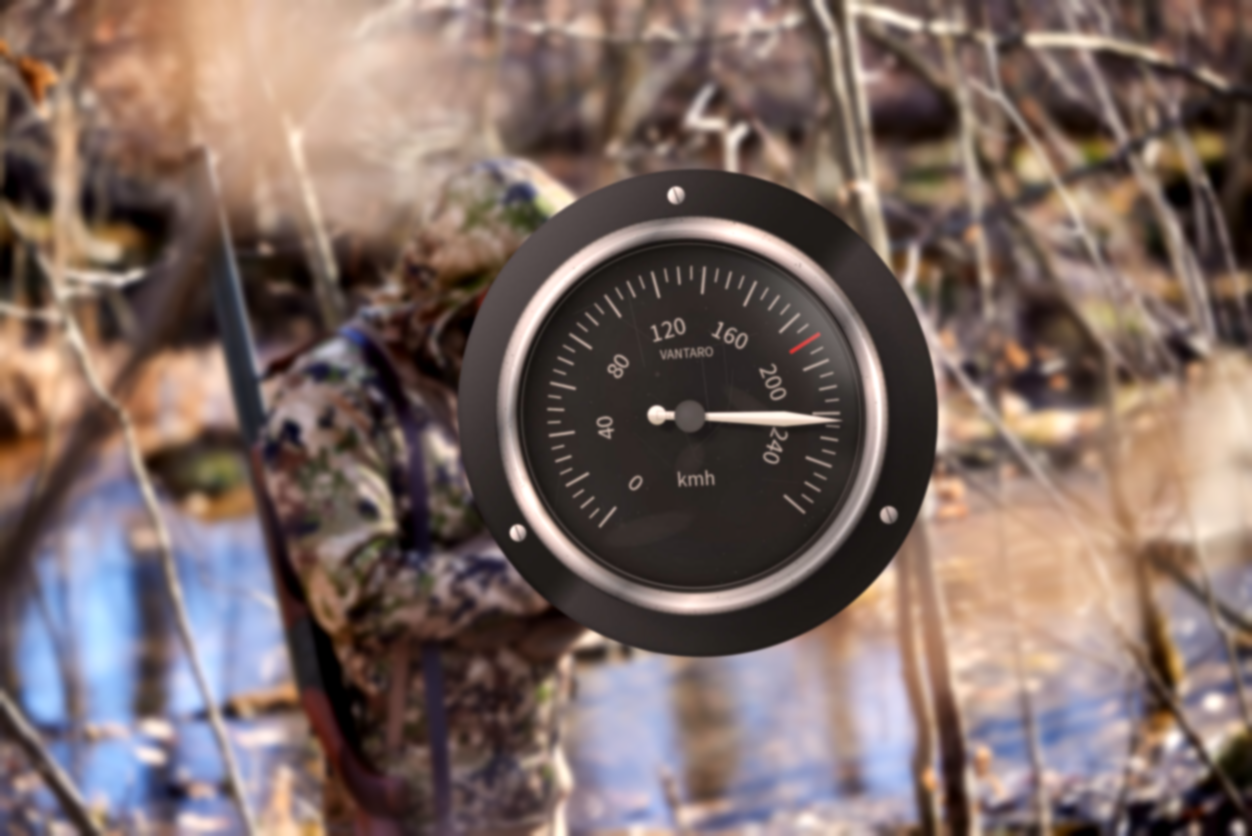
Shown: 222.5; km/h
